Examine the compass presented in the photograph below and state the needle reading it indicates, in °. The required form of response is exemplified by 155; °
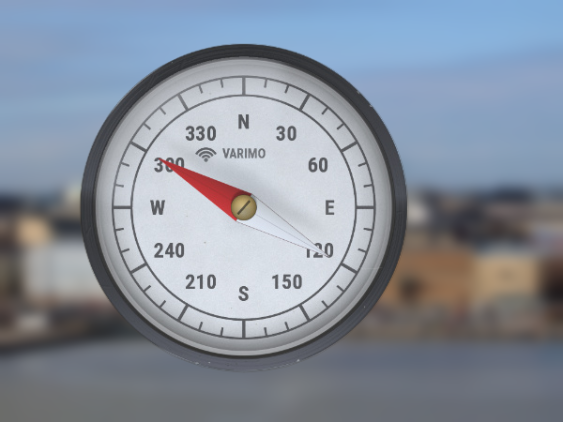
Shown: 300; °
